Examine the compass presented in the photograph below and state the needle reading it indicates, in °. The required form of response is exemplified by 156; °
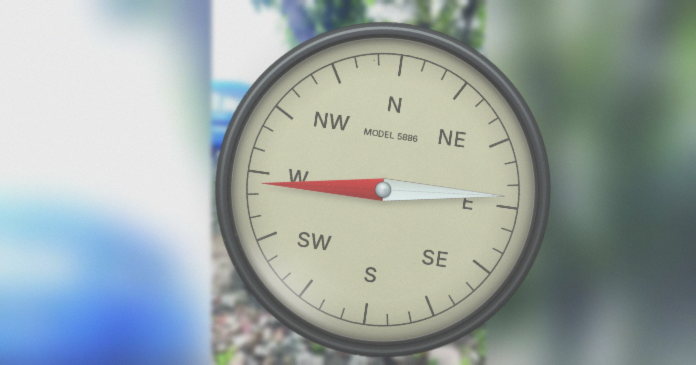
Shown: 265; °
